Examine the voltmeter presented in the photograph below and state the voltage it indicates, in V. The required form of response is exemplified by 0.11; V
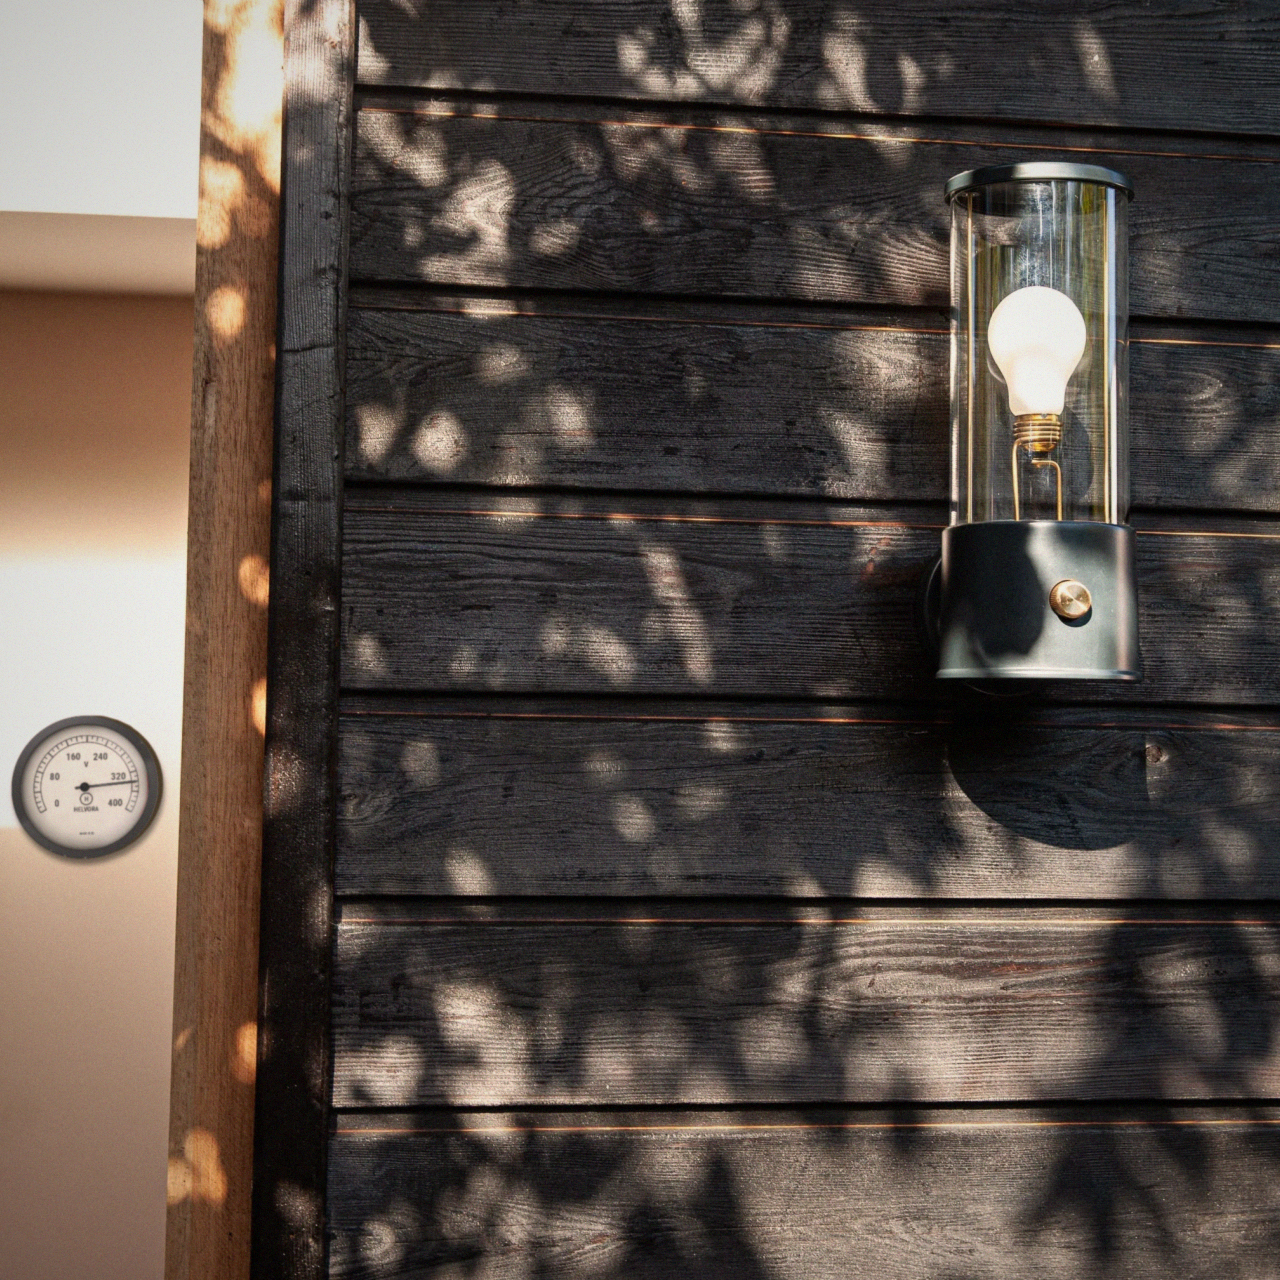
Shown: 340; V
